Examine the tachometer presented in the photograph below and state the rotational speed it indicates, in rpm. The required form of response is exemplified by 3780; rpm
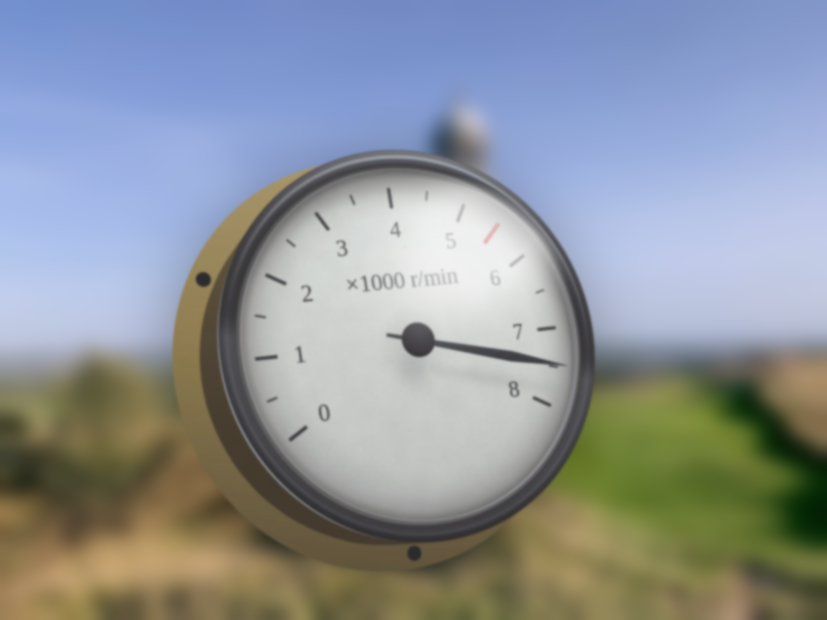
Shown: 7500; rpm
